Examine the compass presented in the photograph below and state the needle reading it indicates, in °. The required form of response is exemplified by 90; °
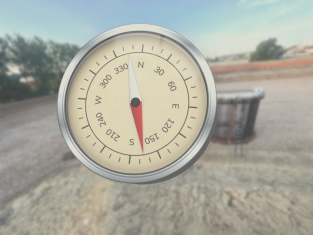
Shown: 165; °
